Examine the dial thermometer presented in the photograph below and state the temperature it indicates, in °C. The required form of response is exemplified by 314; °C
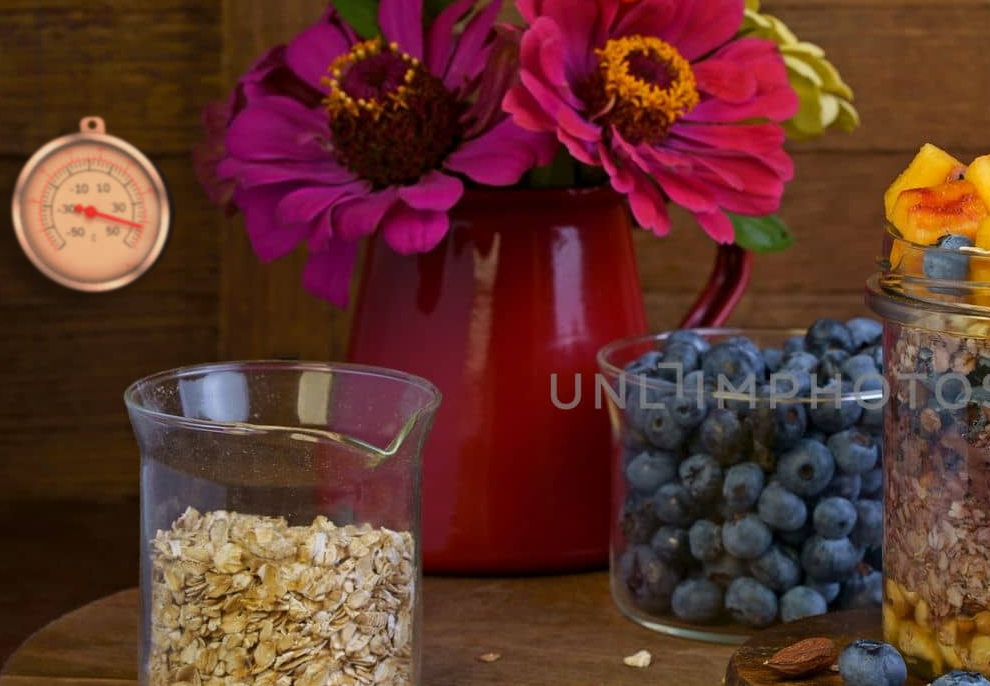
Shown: 40; °C
